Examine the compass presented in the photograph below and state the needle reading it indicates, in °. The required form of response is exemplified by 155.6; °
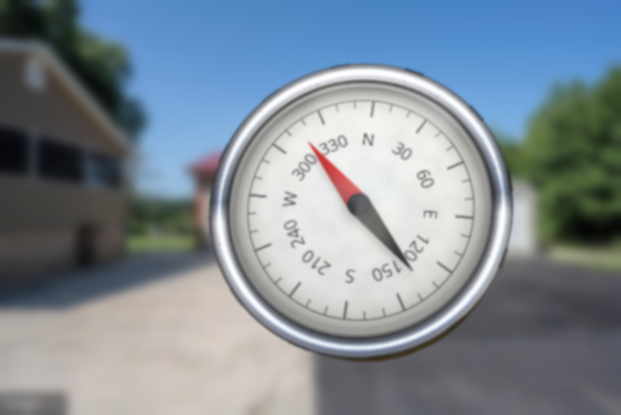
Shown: 315; °
